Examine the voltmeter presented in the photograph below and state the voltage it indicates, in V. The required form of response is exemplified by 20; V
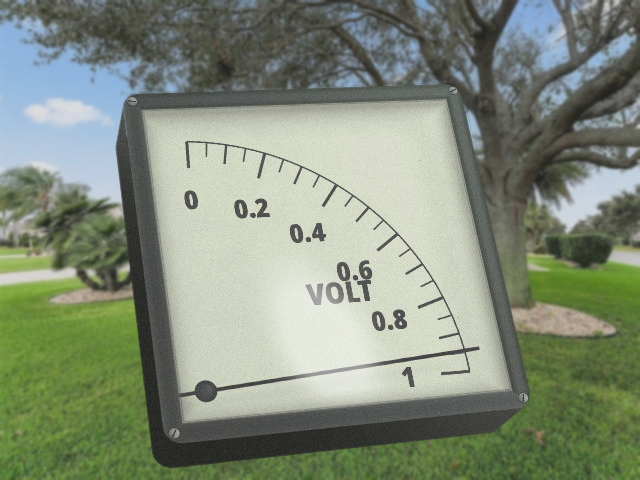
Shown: 0.95; V
